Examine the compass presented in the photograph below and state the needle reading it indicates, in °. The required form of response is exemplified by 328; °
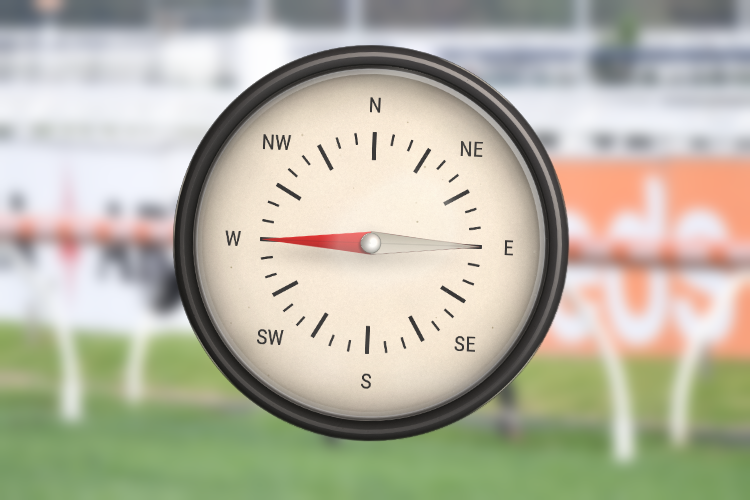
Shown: 270; °
